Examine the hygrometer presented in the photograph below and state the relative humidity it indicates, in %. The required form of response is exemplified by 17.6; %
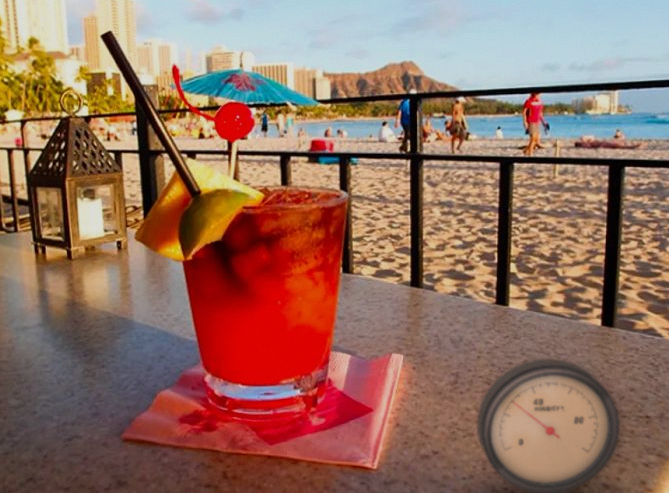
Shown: 28; %
